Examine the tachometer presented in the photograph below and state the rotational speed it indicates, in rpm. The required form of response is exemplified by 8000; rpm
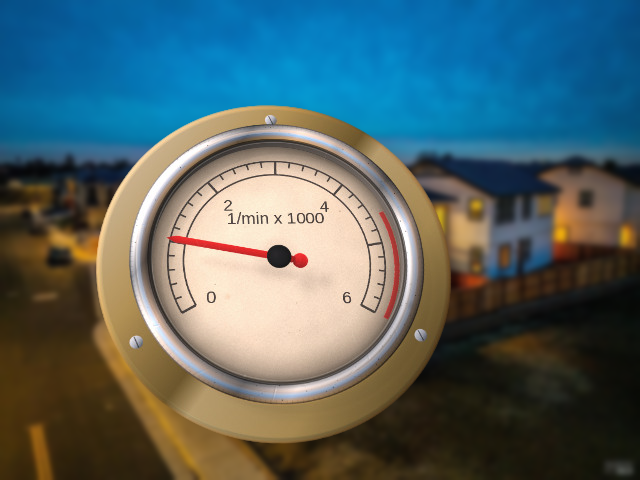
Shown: 1000; rpm
